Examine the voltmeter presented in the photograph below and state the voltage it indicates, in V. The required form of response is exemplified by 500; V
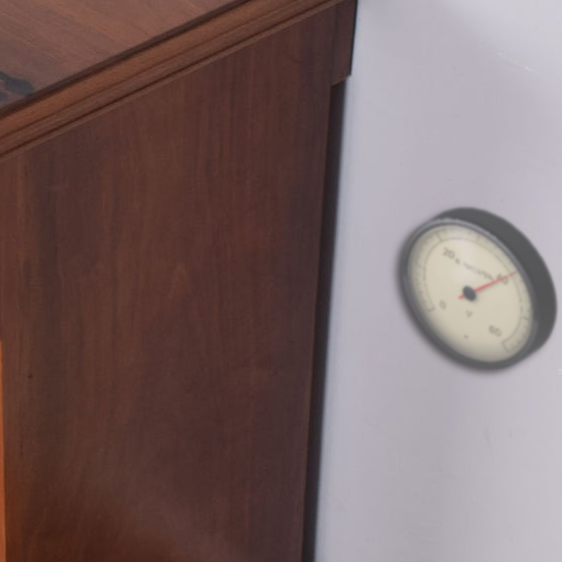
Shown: 40; V
